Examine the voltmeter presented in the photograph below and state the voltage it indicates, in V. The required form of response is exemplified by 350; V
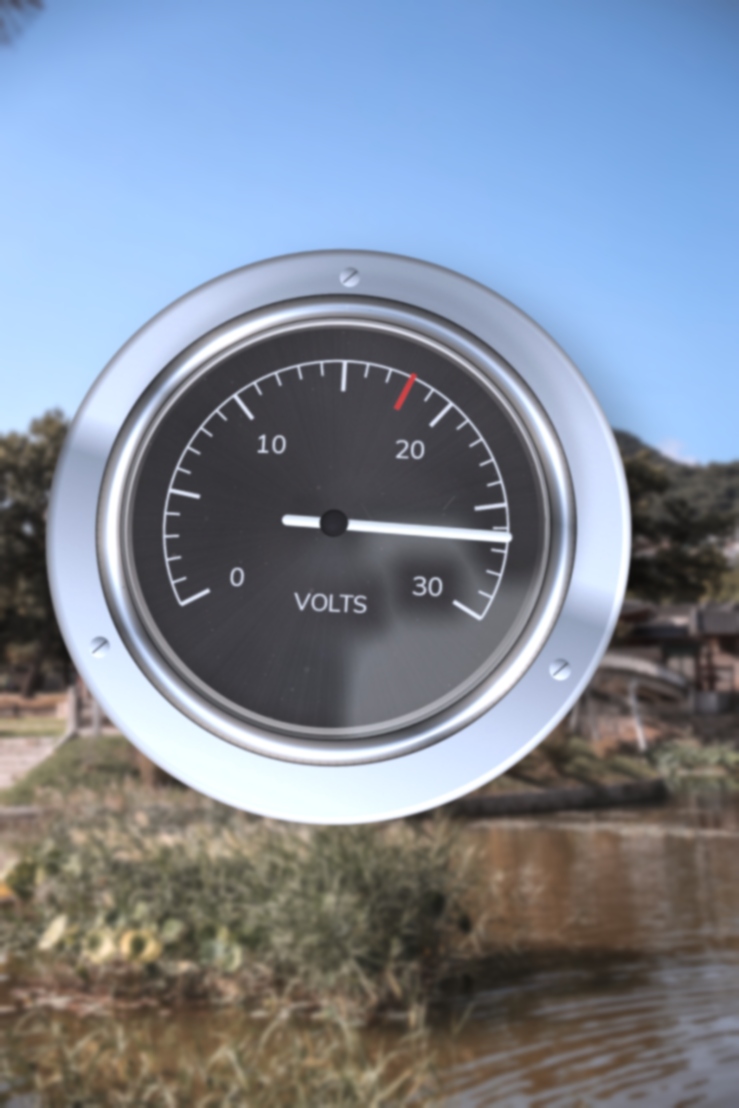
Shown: 26.5; V
